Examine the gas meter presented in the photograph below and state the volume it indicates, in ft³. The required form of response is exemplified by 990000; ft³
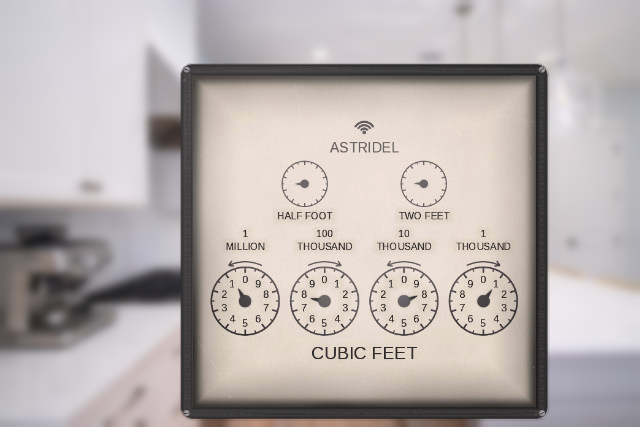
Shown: 78100; ft³
